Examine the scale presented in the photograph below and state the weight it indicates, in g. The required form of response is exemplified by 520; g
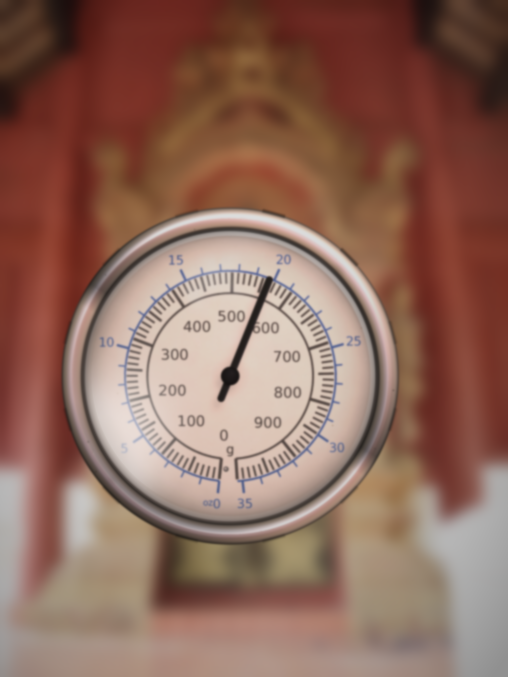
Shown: 560; g
